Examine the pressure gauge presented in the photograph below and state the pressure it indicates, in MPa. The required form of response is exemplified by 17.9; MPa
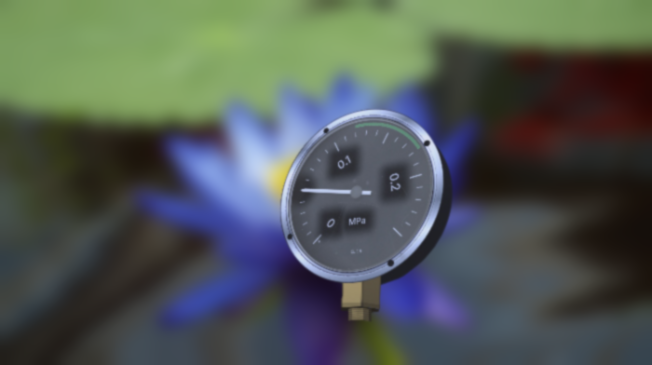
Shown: 0.05; MPa
